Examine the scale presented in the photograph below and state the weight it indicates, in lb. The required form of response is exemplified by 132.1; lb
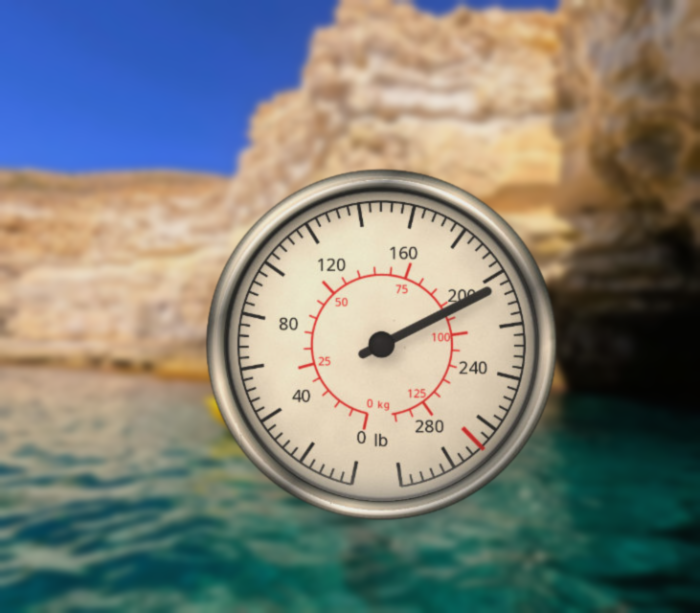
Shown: 204; lb
